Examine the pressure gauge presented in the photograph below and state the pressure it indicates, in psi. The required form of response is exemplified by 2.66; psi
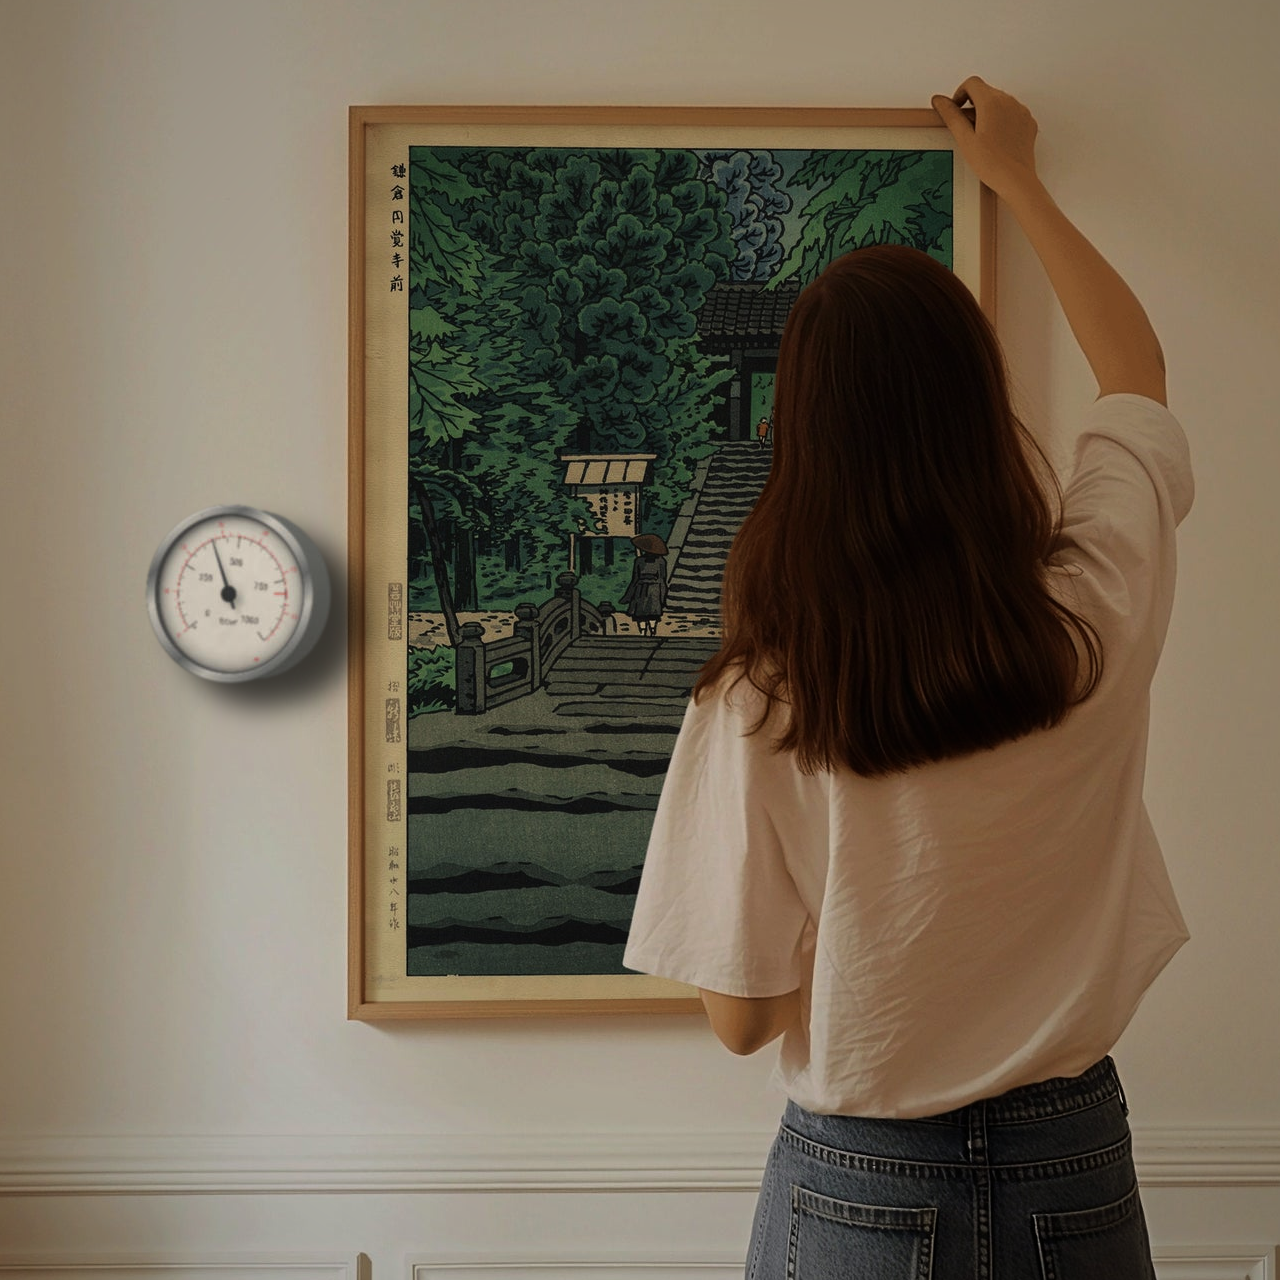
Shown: 400; psi
